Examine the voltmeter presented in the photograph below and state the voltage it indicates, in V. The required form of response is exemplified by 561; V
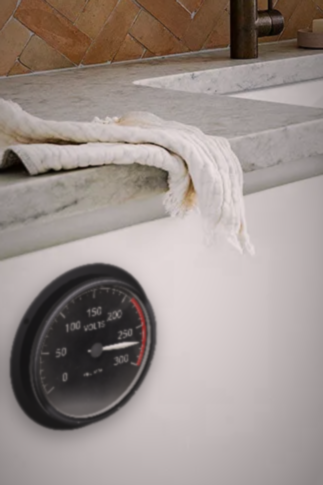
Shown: 270; V
